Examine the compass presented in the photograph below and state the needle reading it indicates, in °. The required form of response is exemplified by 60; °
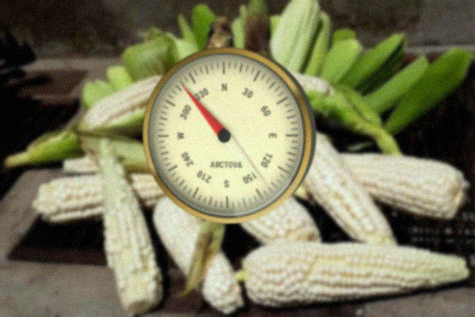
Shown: 320; °
